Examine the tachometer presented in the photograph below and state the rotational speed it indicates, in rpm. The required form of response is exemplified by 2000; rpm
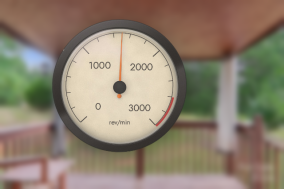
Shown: 1500; rpm
